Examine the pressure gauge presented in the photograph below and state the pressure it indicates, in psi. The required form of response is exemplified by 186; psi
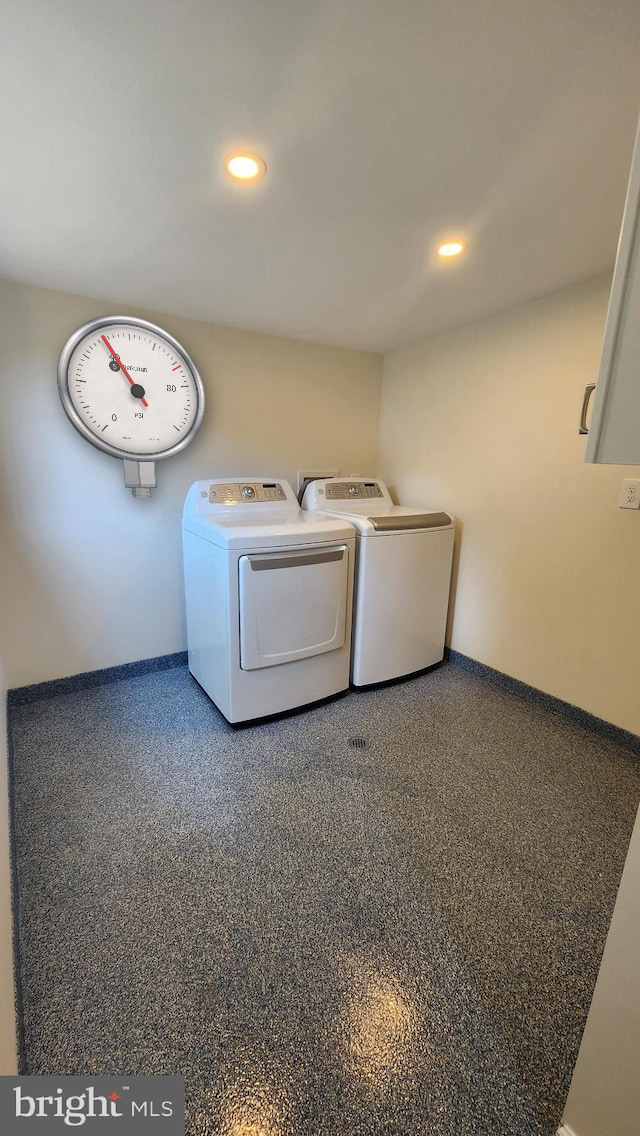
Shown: 40; psi
